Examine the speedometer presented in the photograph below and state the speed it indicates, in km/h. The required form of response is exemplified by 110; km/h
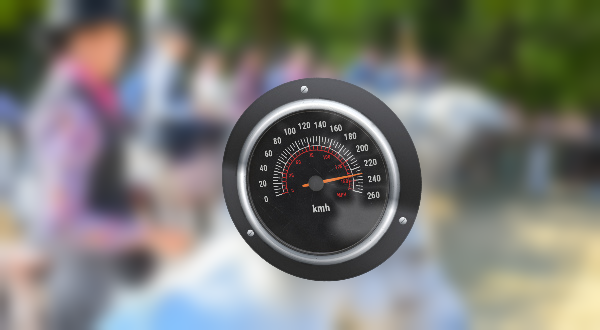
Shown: 230; km/h
